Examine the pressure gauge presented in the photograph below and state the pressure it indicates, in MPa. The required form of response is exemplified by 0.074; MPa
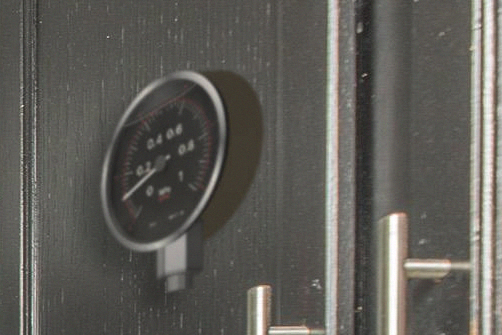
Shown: 0.1; MPa
